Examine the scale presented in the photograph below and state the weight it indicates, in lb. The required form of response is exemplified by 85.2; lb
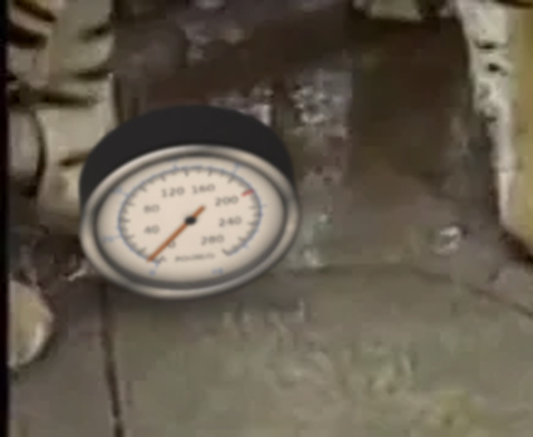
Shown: 10; lb
